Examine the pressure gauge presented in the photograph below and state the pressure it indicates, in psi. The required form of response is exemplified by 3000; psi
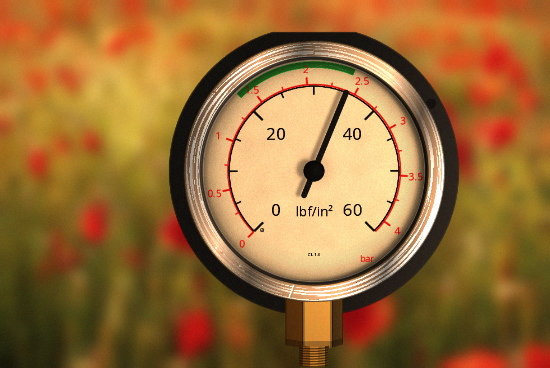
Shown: 35; psi
